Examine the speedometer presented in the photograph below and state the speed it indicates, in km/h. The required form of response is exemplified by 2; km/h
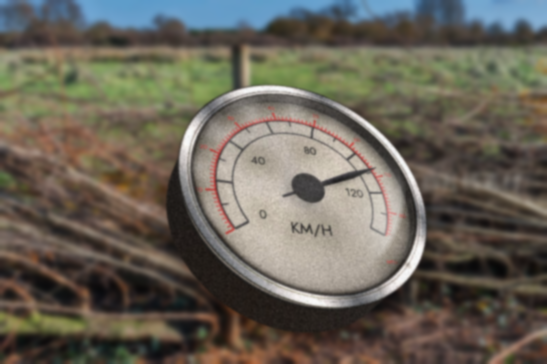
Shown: 110; km/h
